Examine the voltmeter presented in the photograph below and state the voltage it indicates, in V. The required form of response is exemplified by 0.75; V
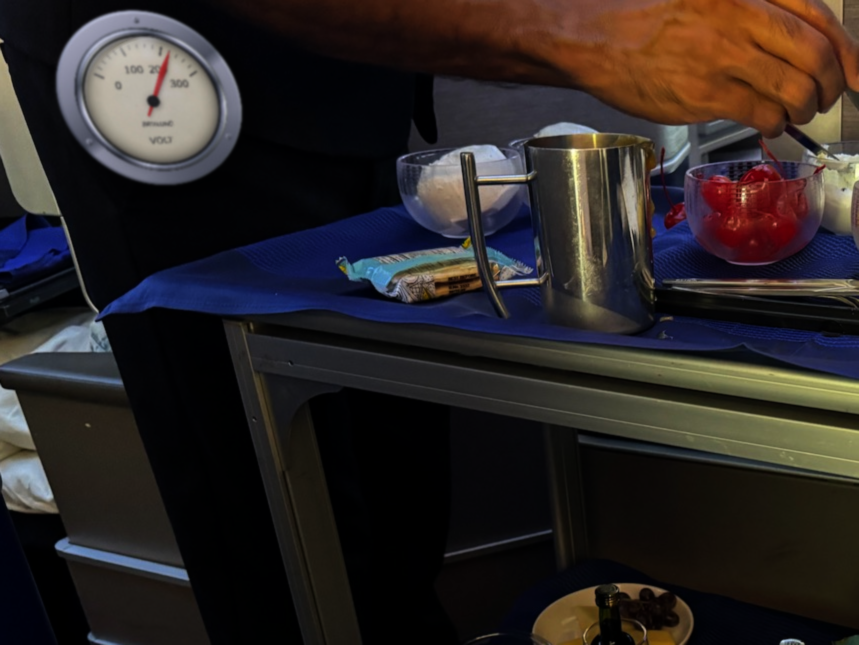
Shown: 220; V
